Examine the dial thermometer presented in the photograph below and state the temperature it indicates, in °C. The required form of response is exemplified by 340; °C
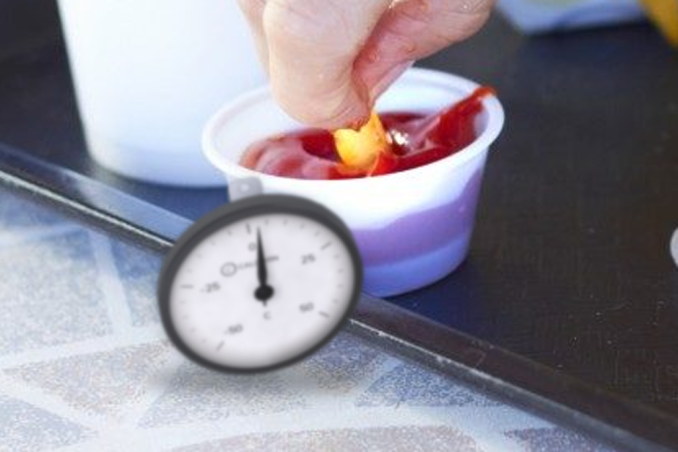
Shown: 2.5; °C
